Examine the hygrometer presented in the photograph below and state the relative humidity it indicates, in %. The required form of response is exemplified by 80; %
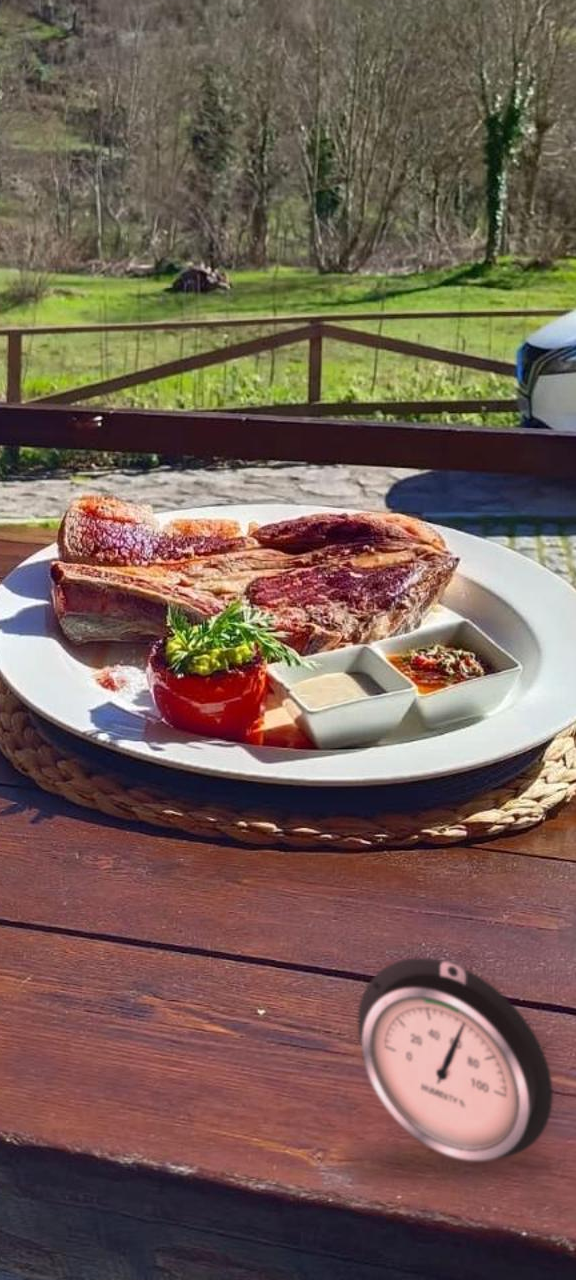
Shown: 60; %
